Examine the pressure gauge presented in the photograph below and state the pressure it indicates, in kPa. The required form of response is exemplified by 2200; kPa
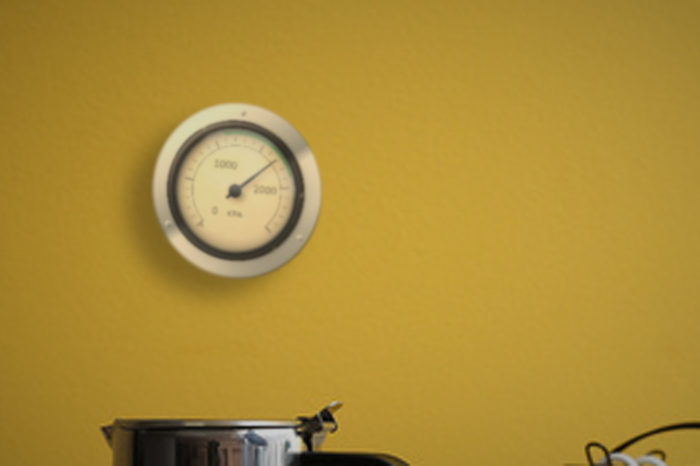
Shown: 1700; kPa
